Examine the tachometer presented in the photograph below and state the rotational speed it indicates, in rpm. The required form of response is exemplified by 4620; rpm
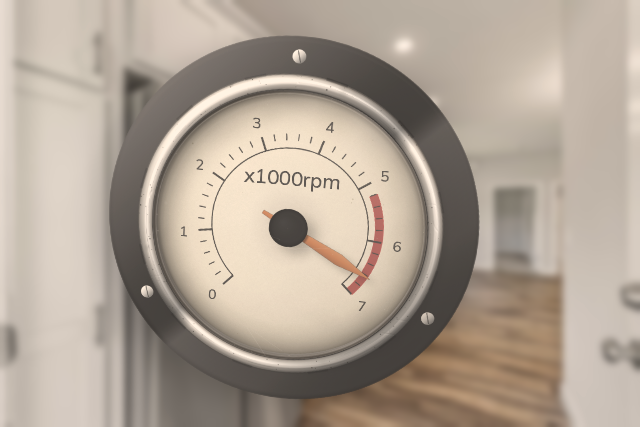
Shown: 6600; rpm
